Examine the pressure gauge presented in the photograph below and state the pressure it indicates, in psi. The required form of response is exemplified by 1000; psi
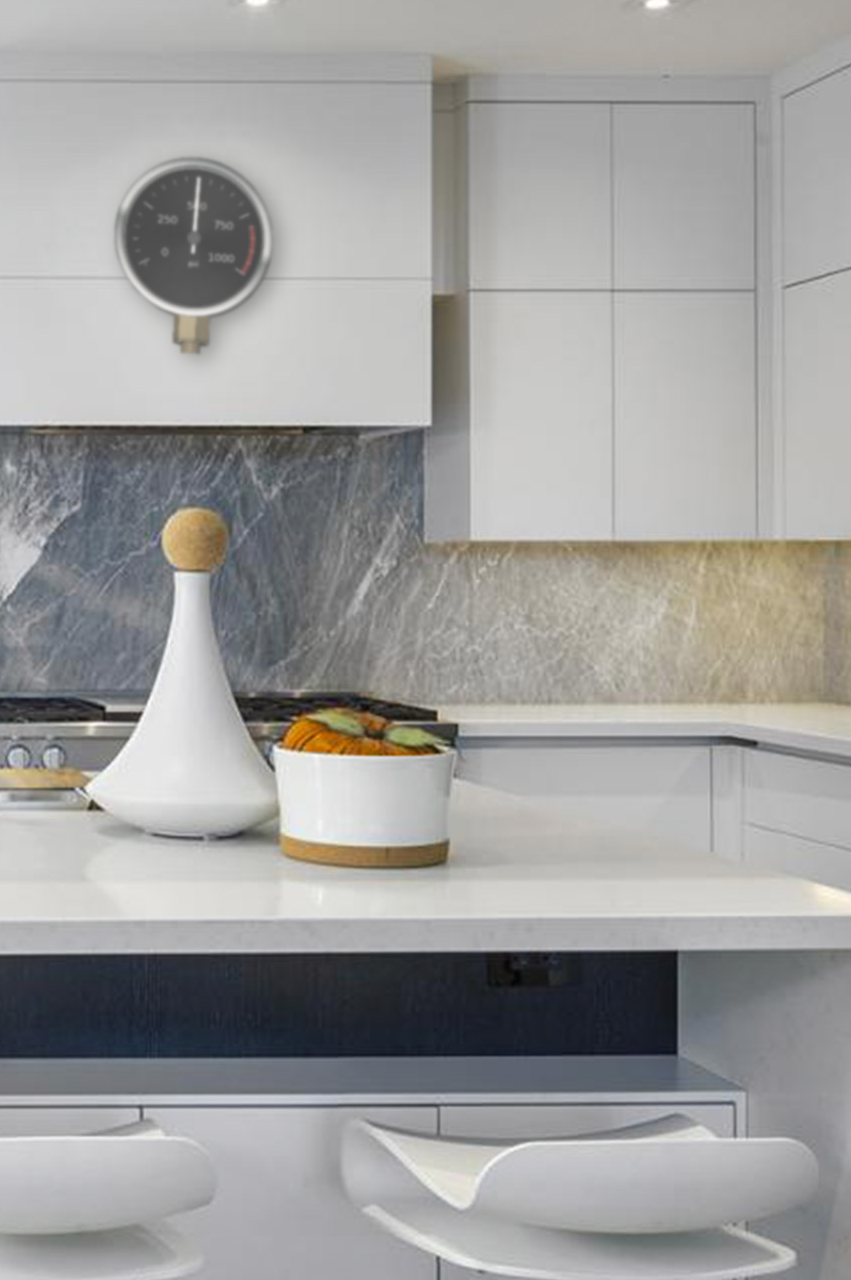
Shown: 500; psi
